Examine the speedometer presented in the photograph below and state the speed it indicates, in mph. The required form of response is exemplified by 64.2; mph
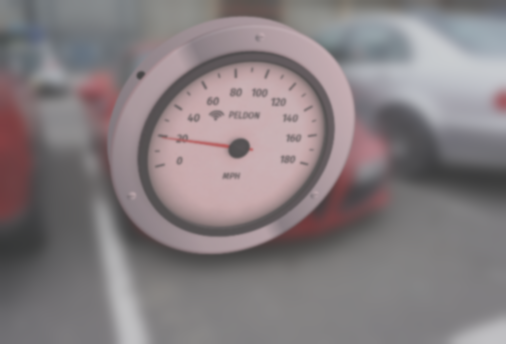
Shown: 20; mph
